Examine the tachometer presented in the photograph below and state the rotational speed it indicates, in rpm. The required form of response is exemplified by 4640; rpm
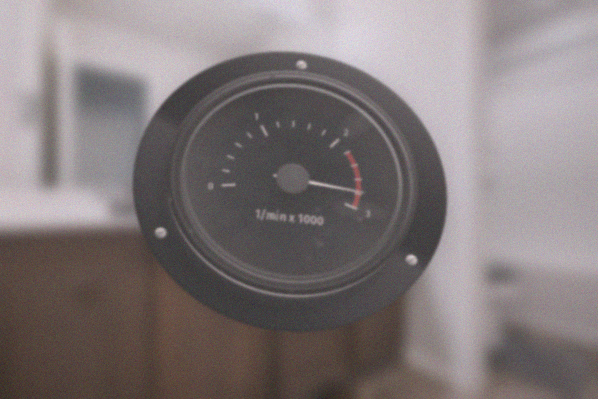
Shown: 2800; rpm
